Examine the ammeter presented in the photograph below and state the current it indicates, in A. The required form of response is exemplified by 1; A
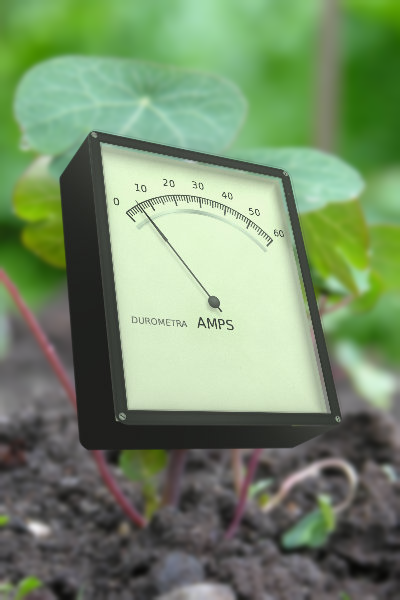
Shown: 5; A
